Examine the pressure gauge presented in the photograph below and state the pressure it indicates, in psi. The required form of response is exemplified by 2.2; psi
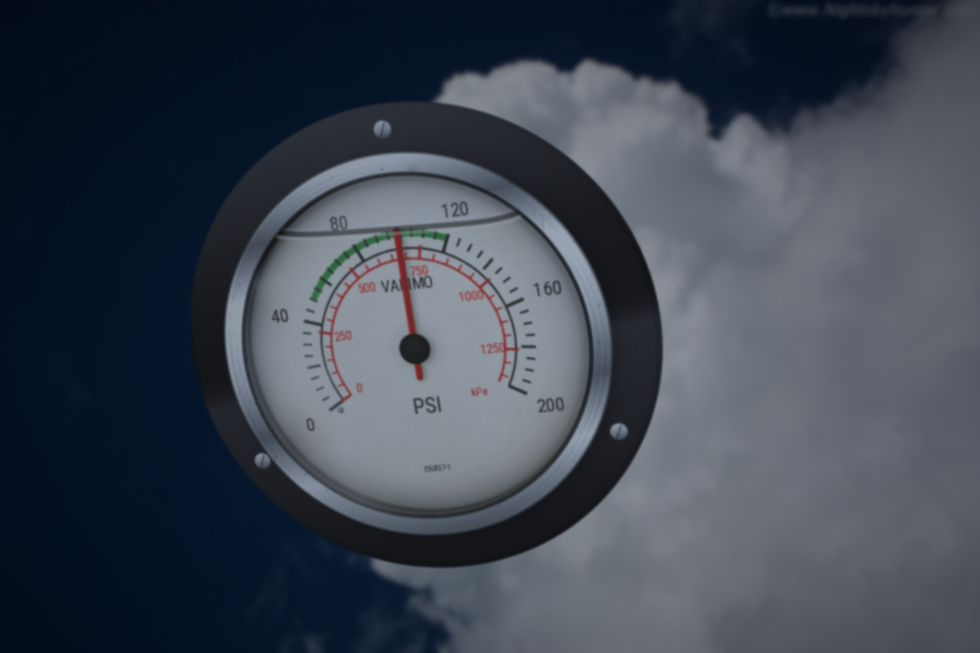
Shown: 100; psi
